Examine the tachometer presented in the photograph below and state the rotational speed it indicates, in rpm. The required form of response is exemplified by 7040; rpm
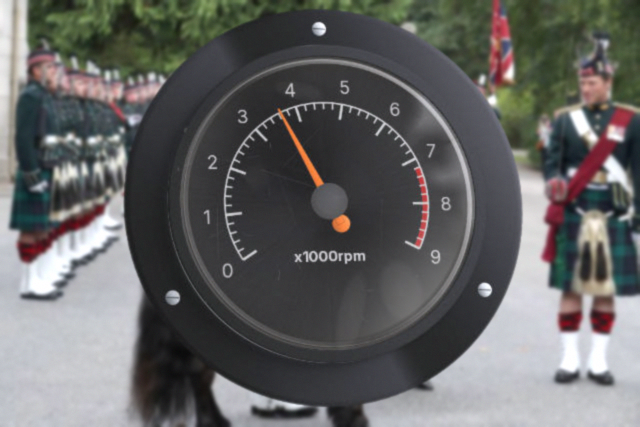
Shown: 3600; rpm
